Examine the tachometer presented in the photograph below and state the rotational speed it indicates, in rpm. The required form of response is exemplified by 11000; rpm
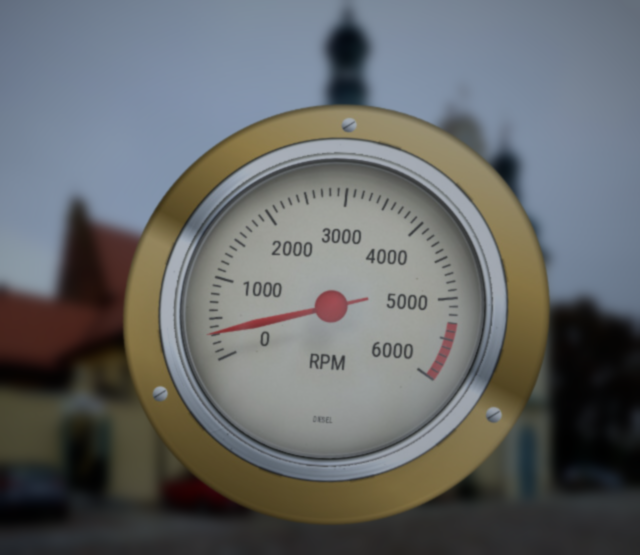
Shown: 300; rpm
